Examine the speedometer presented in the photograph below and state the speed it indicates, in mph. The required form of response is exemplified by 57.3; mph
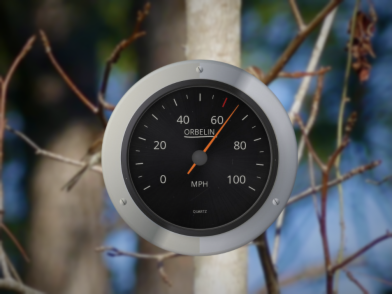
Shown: 65; mph
